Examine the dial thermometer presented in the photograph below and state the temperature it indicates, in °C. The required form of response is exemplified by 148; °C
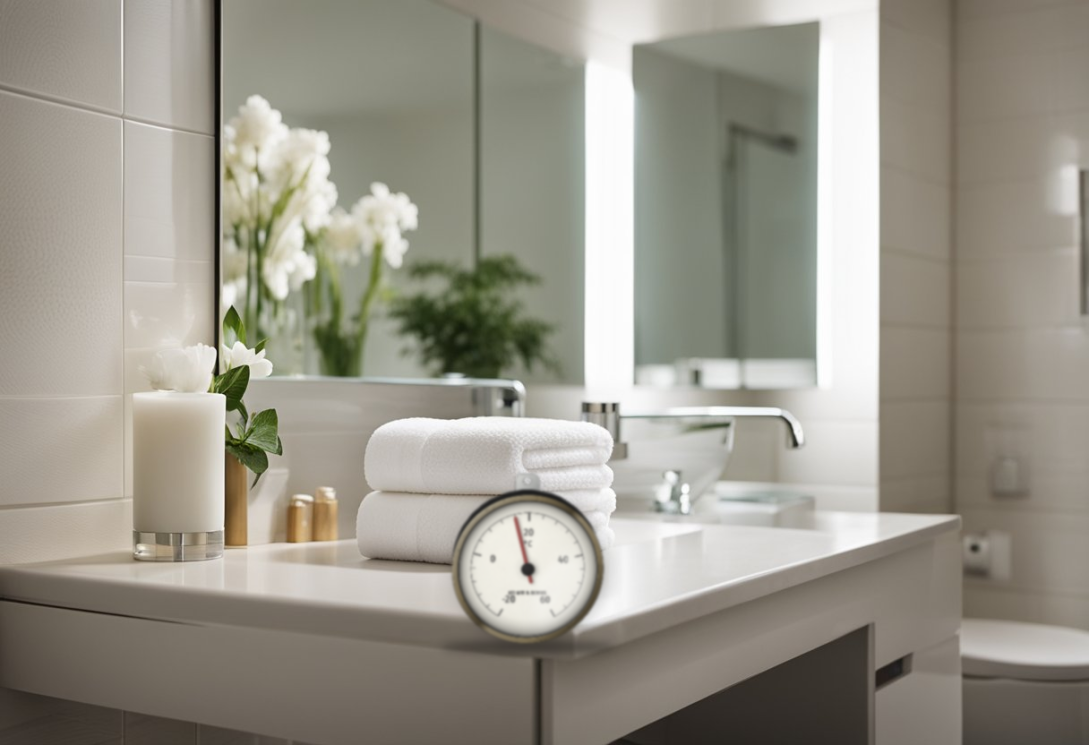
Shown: 16; °C
